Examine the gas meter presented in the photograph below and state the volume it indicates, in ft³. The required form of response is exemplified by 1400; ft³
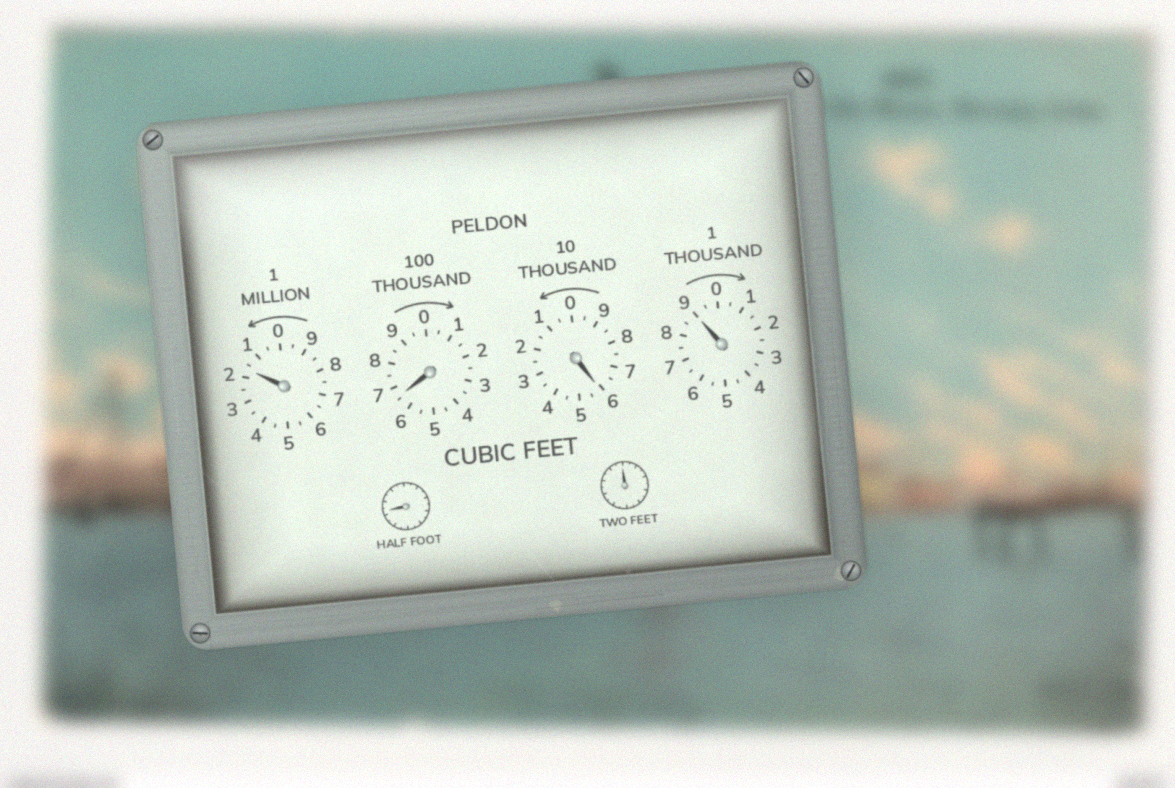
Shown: 165900; ft³
